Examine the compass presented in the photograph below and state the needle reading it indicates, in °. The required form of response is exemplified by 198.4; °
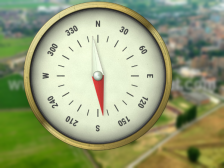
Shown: 172.5; °
